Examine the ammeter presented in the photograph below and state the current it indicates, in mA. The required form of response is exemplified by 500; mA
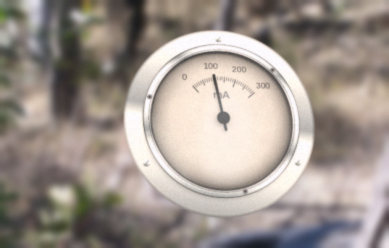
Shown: 100; mA
